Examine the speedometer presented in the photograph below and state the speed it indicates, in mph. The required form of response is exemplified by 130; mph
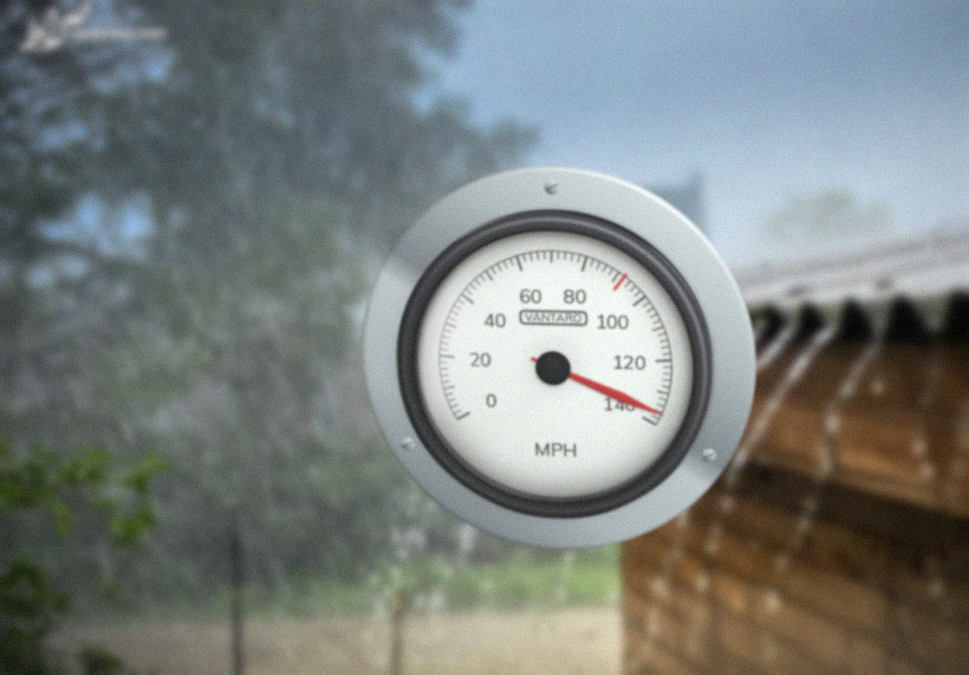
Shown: 136; mph
